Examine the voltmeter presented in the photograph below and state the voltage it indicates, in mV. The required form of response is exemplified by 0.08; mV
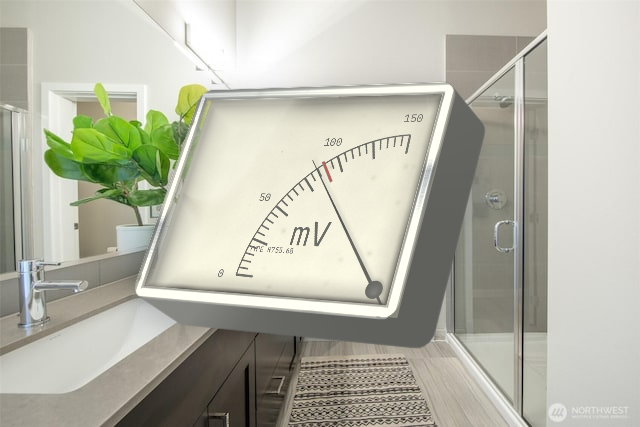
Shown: 85; mV
